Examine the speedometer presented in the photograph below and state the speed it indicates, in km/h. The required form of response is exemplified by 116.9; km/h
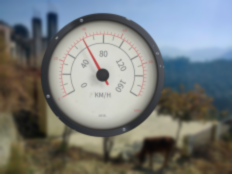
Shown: 60; km/h
